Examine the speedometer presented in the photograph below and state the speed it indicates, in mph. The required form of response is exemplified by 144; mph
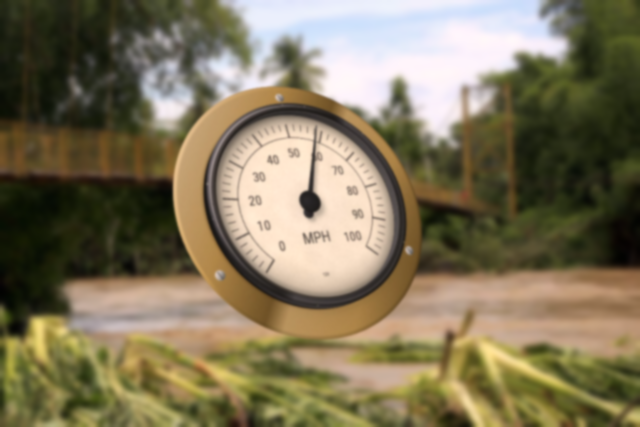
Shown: 58; mph
